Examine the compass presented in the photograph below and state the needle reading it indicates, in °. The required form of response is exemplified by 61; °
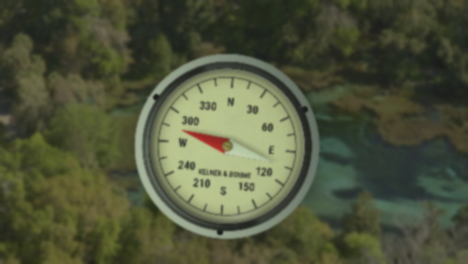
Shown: 285; °
